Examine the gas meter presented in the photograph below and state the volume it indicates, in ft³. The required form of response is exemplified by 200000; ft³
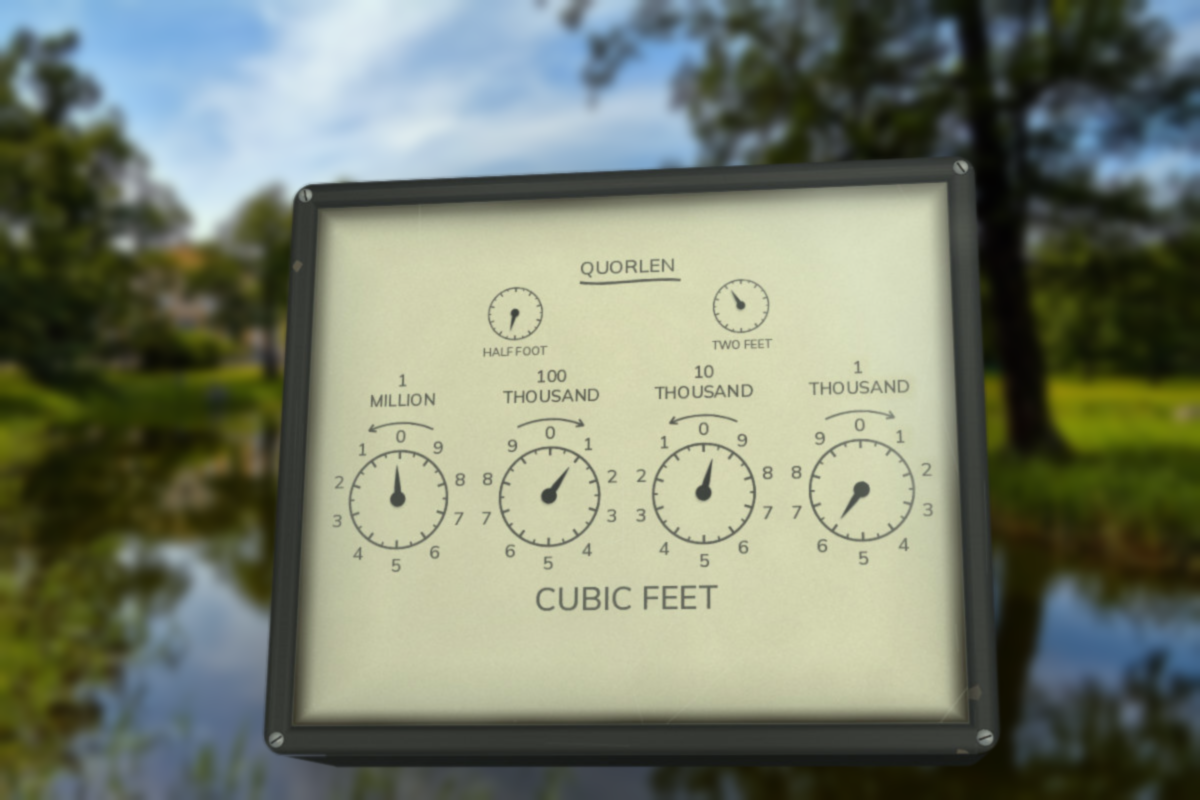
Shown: 9600; ft³
